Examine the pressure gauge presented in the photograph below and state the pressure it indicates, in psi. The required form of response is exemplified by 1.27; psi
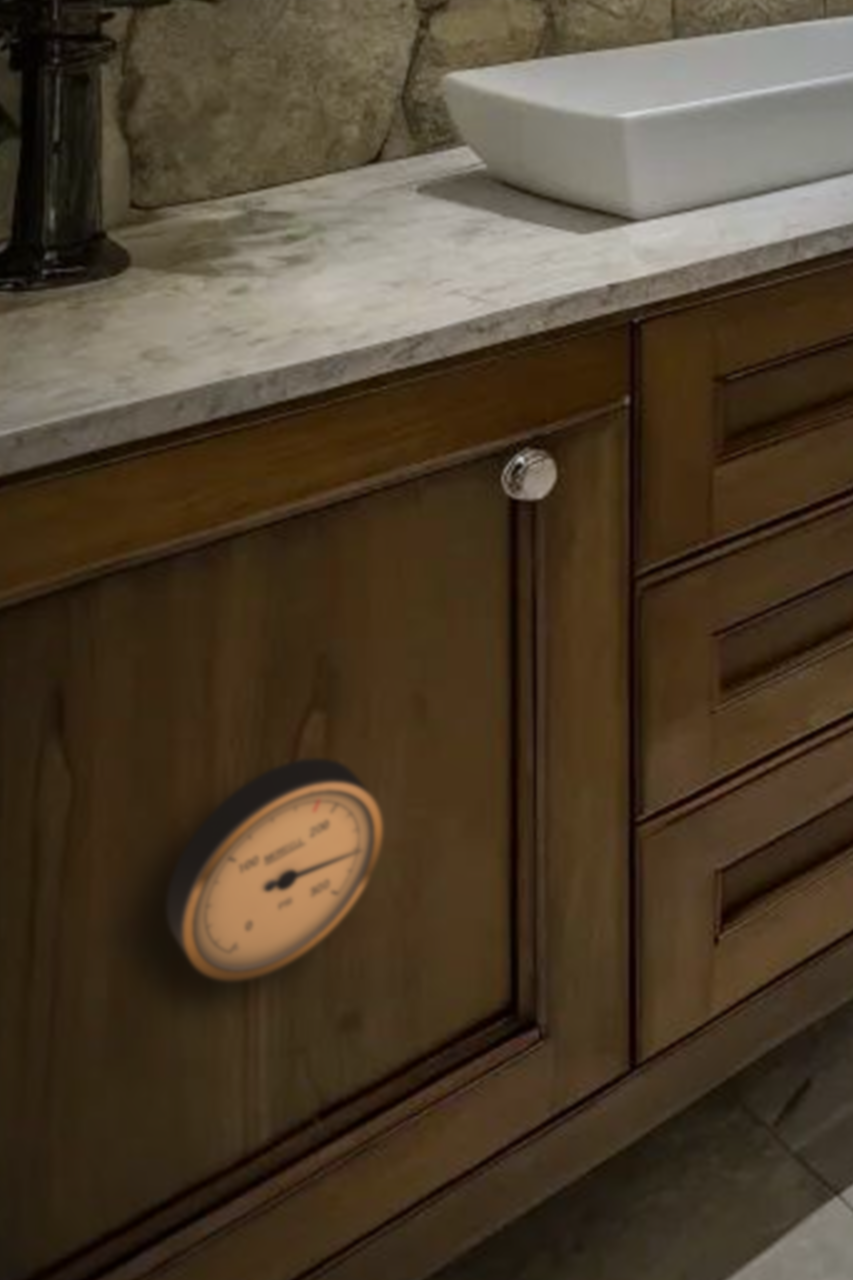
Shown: 260; psi
